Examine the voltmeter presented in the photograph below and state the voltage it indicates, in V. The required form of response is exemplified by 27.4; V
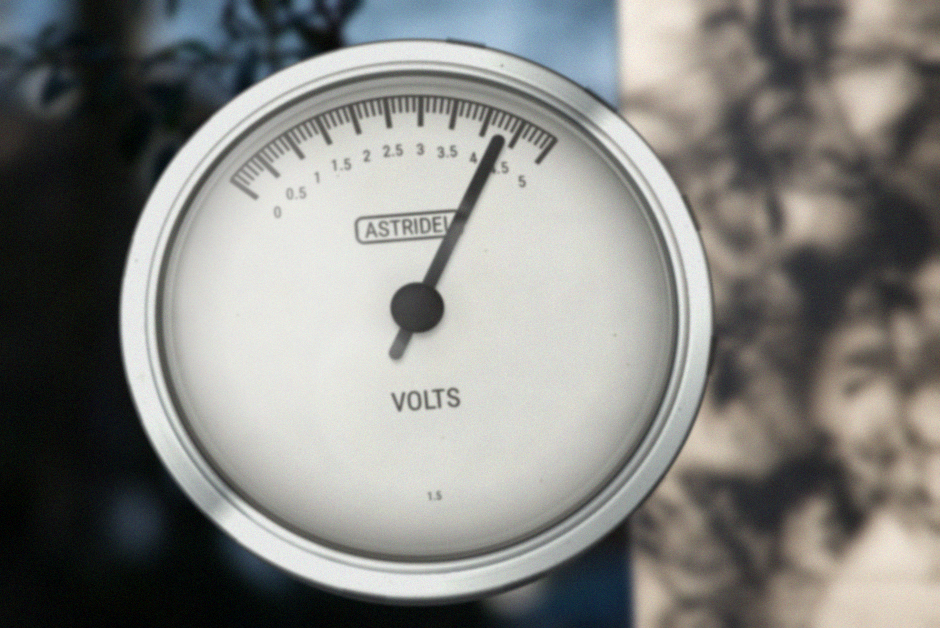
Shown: 4.3; V
